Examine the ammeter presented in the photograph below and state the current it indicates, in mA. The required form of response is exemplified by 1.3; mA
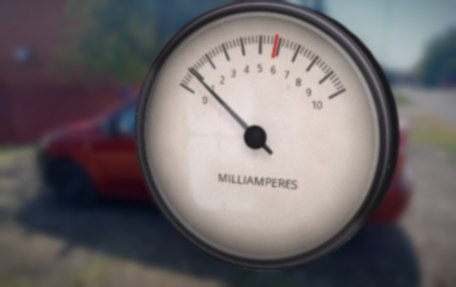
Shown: 1; mA
